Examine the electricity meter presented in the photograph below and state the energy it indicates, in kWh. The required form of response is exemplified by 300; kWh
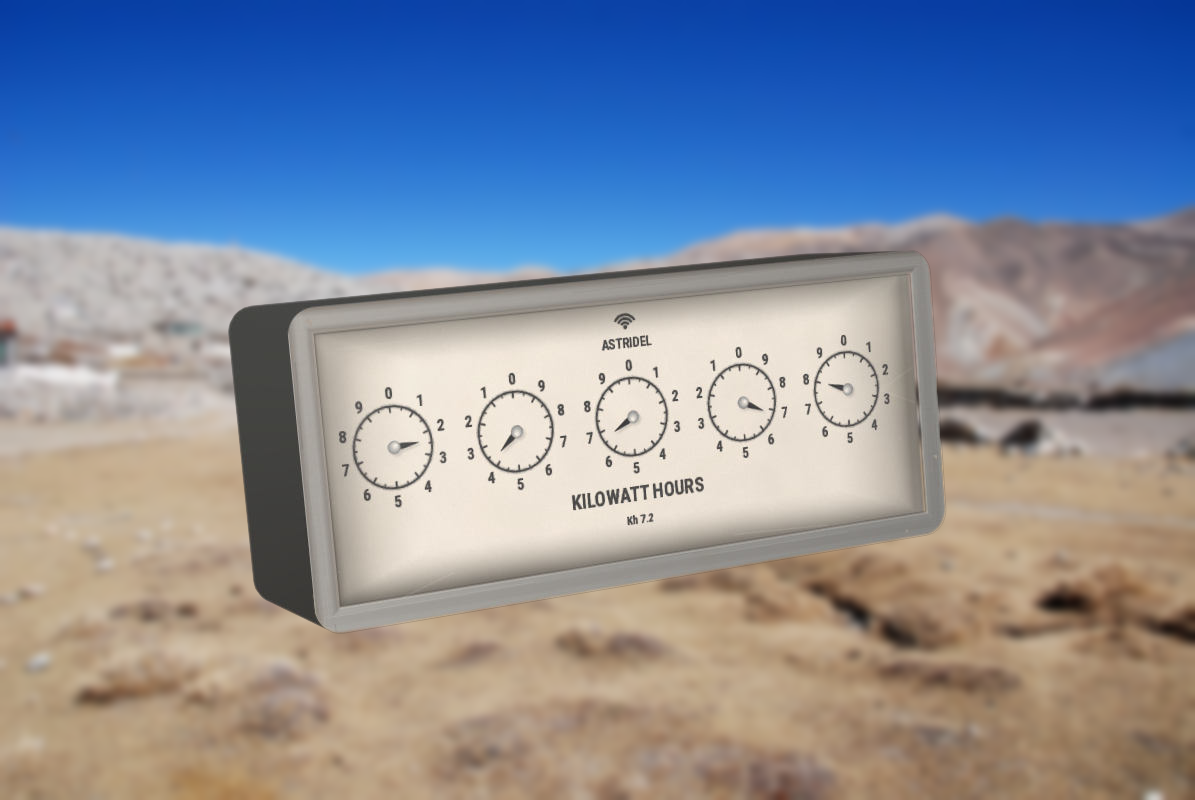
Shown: 23668; kWh
